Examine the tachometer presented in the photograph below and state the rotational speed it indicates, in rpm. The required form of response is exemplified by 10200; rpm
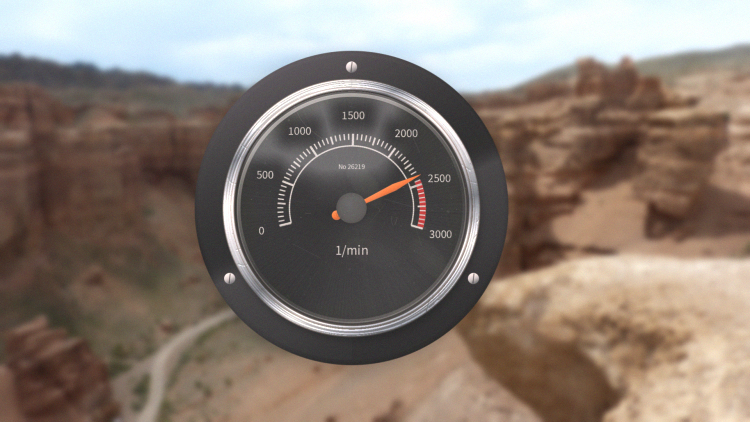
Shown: 2400; rpm
